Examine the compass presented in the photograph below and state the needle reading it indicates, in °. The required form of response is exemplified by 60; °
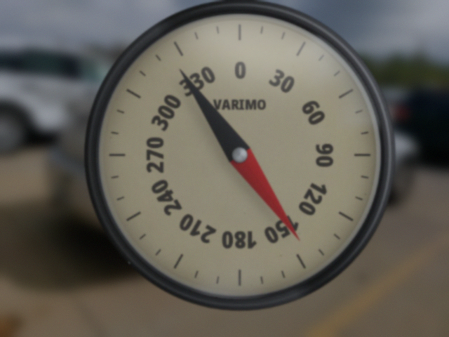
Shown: 145; °
